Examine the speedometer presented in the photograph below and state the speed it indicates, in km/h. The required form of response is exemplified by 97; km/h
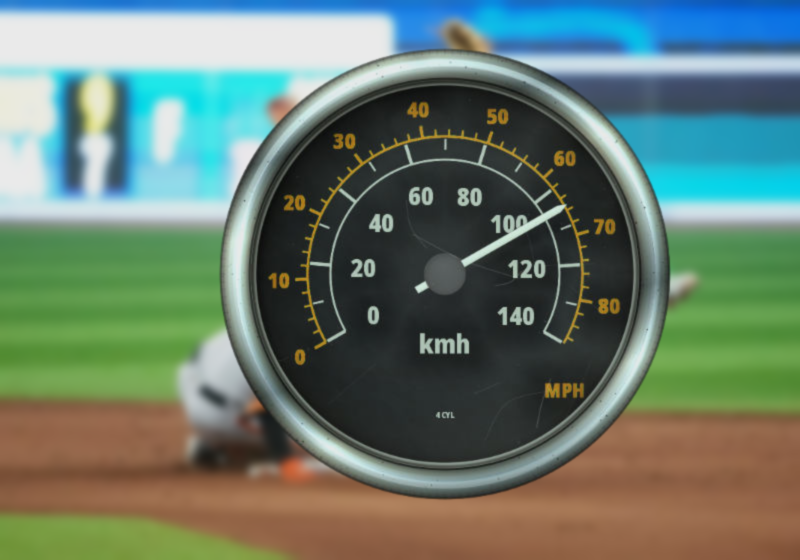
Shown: 105; km/h
